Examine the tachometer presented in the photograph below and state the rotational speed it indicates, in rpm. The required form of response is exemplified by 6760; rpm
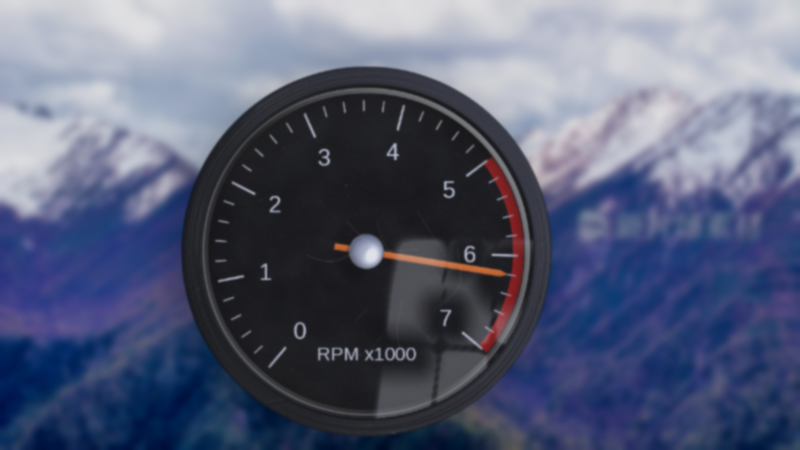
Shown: 6200; rpm
